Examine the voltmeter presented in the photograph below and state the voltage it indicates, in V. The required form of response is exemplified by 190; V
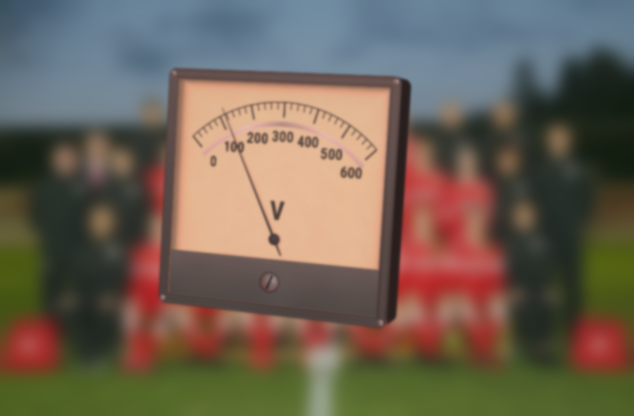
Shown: 120; V
